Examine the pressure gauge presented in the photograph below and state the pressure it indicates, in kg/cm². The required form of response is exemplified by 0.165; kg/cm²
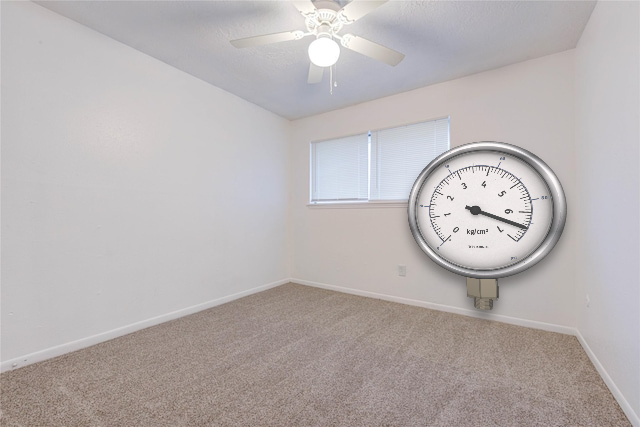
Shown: 6.5; kg/cm²
